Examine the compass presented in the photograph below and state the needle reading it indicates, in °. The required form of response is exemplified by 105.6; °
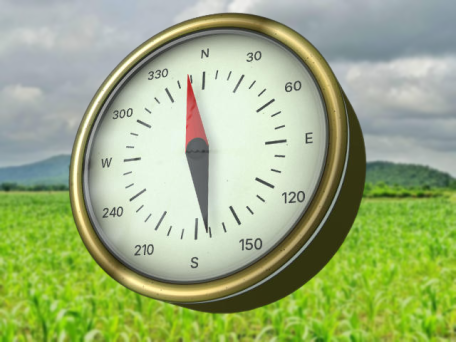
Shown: 350; °
